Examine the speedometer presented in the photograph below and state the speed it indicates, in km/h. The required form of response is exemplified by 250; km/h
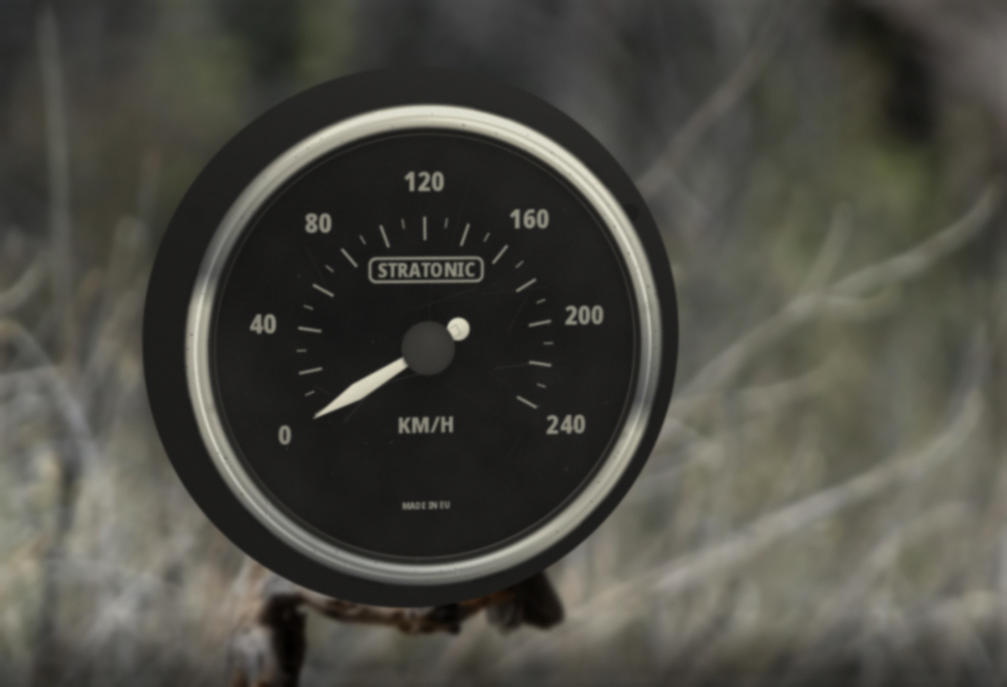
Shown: 0; km/h
